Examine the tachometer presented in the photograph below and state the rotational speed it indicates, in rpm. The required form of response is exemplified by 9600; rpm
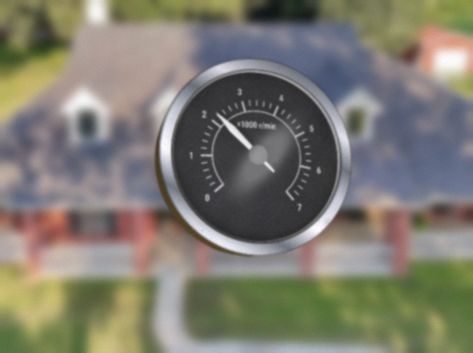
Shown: 2200; rpm
